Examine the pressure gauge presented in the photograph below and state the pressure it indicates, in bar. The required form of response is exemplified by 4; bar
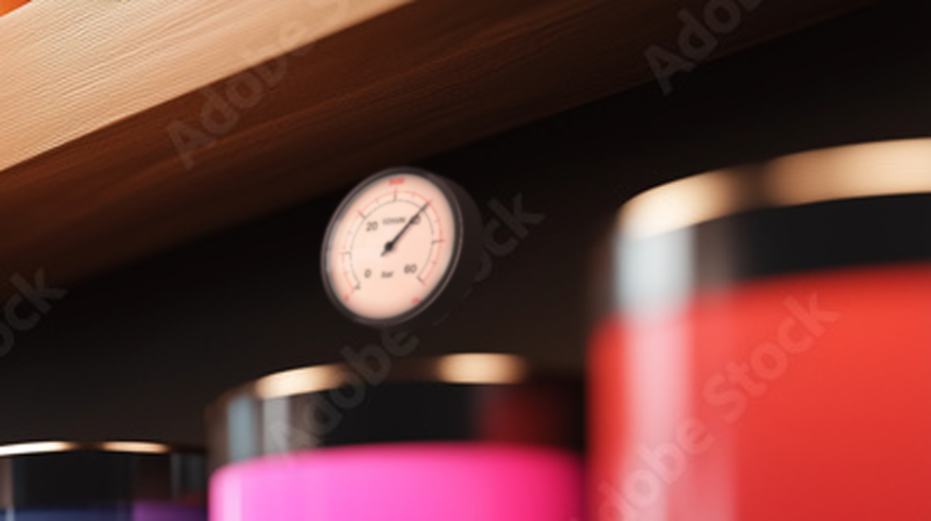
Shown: 40; bar
